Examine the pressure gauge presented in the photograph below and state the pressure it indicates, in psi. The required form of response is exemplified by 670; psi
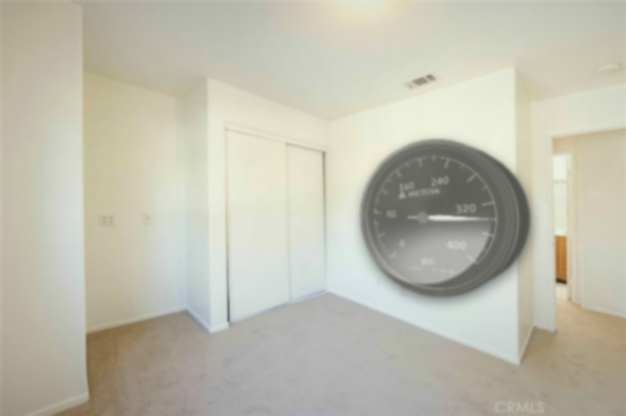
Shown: 340; psi
